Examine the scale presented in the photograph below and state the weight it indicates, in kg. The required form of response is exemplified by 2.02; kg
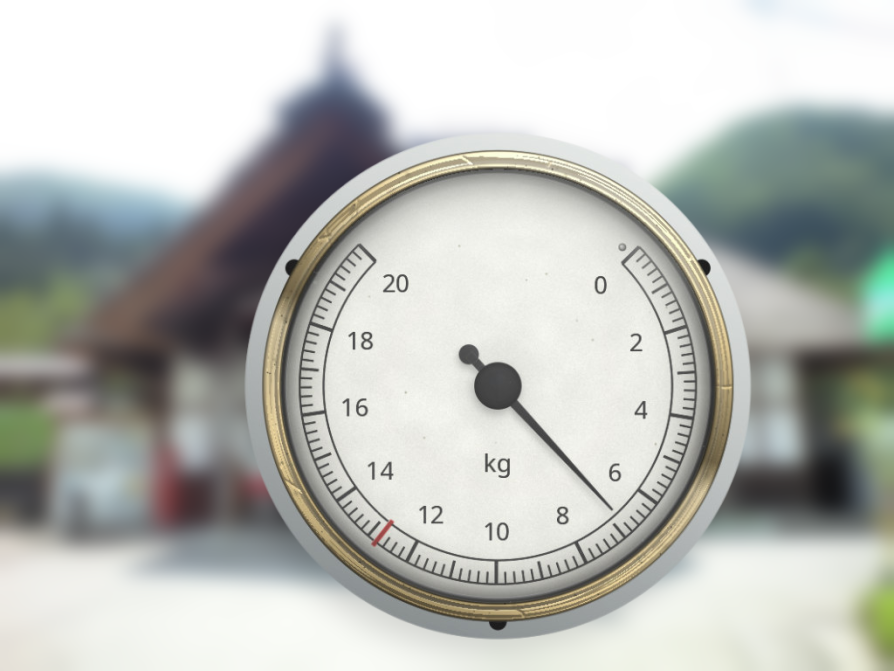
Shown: 6.8; kg
